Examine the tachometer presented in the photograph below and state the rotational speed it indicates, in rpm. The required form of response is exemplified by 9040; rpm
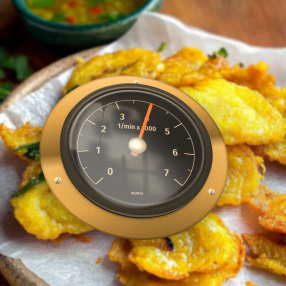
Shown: 4000; rpm
